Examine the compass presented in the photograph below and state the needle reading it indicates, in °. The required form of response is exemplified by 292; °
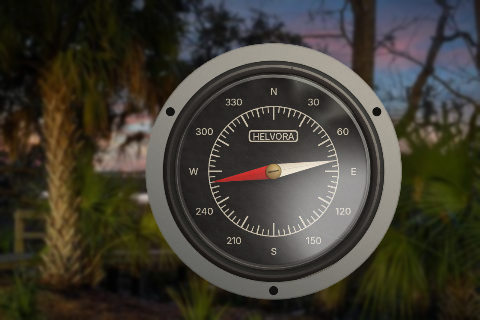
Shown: 260; °
